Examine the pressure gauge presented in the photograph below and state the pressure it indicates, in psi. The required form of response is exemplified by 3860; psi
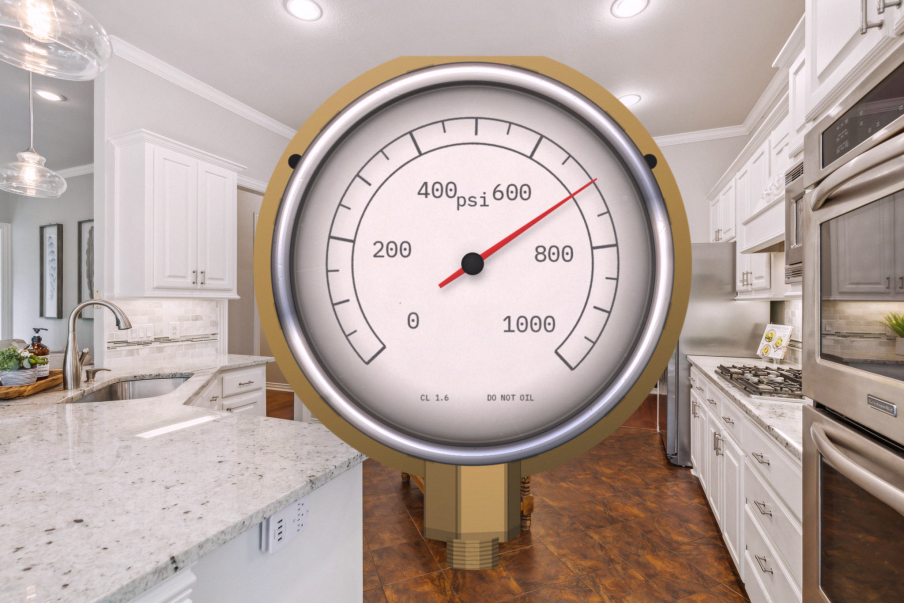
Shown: 700; psi
